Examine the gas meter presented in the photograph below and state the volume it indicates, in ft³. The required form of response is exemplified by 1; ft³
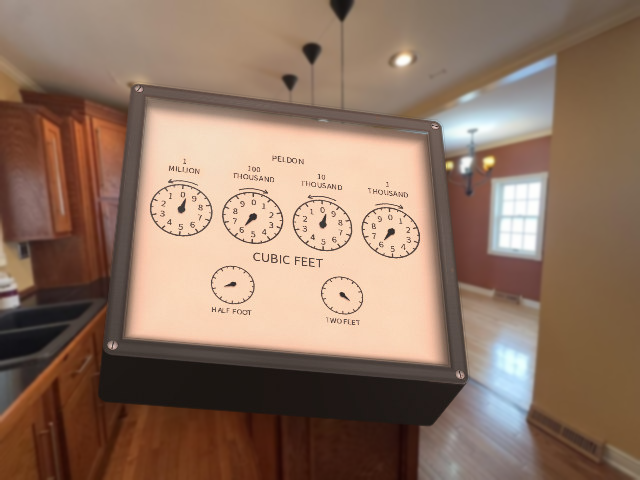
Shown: 959600; ft³
